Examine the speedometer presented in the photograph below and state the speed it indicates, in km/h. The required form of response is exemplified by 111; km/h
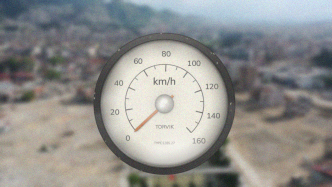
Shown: 0; km/h
